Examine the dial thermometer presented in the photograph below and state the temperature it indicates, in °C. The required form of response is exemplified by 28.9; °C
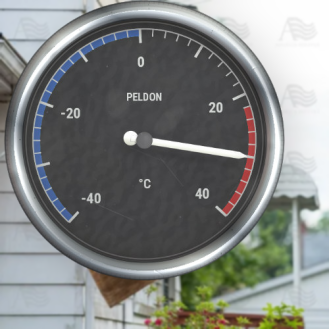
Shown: 30; °C
